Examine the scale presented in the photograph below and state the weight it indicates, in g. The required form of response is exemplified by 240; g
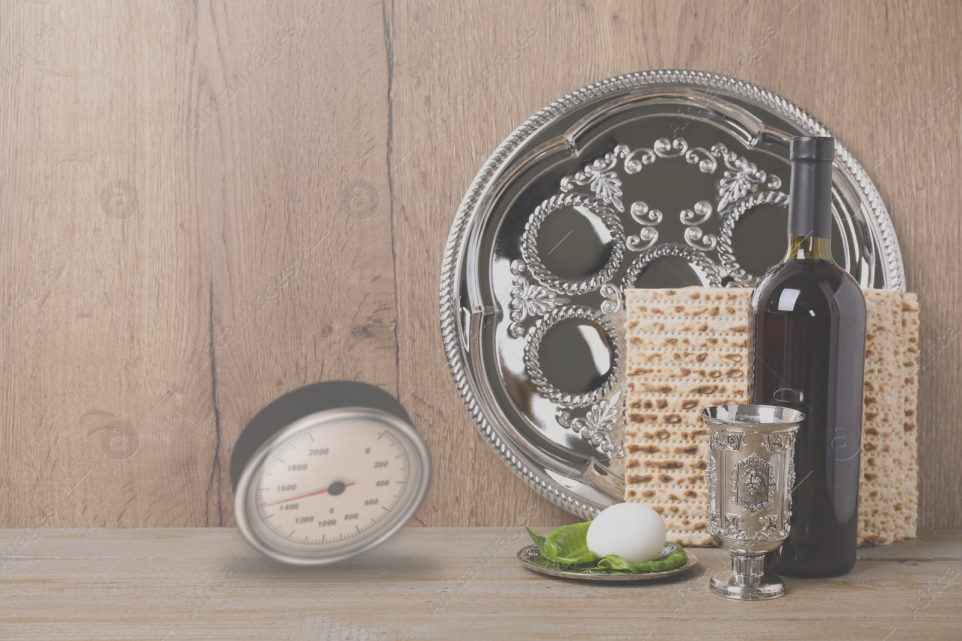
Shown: 1500; g
